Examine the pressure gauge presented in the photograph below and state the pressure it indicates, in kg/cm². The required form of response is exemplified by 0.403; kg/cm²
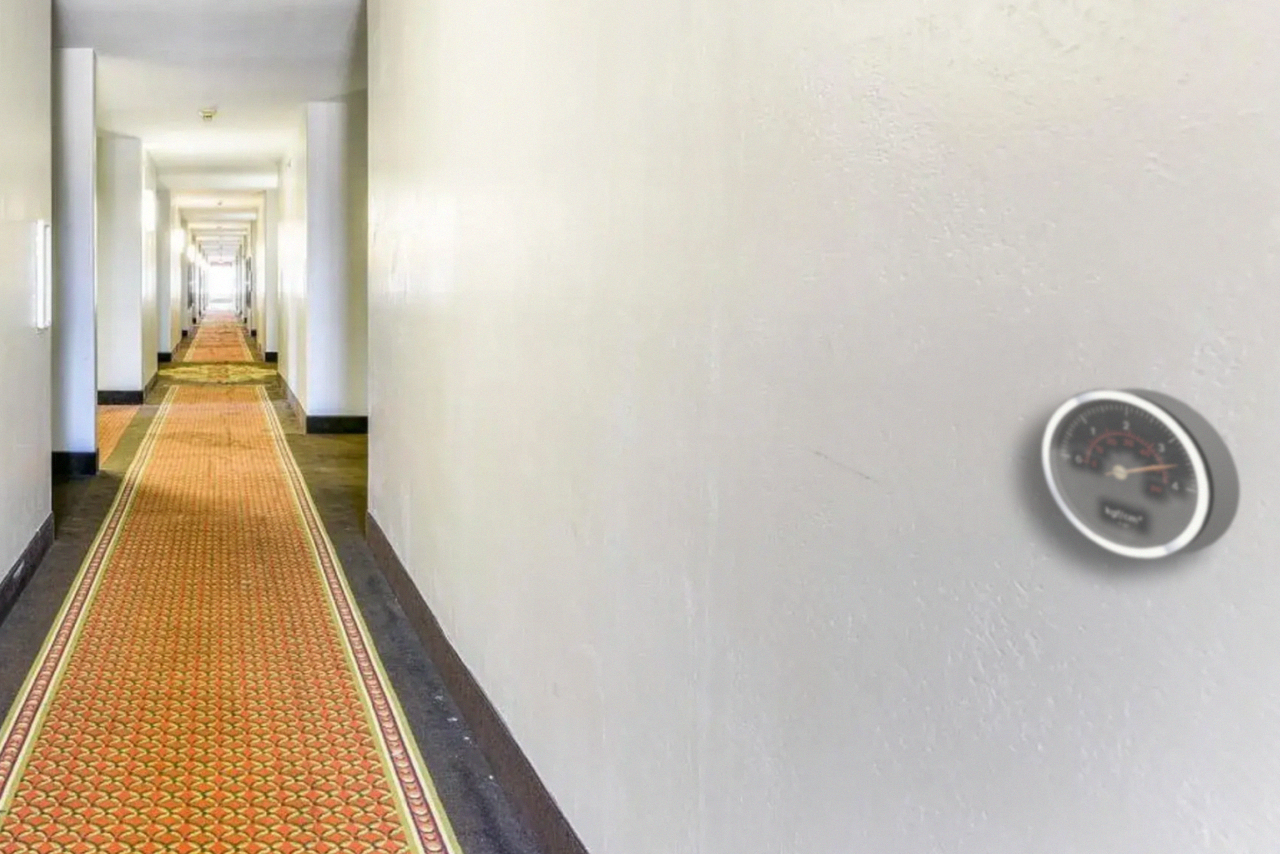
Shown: 3.5; kg/cm²
